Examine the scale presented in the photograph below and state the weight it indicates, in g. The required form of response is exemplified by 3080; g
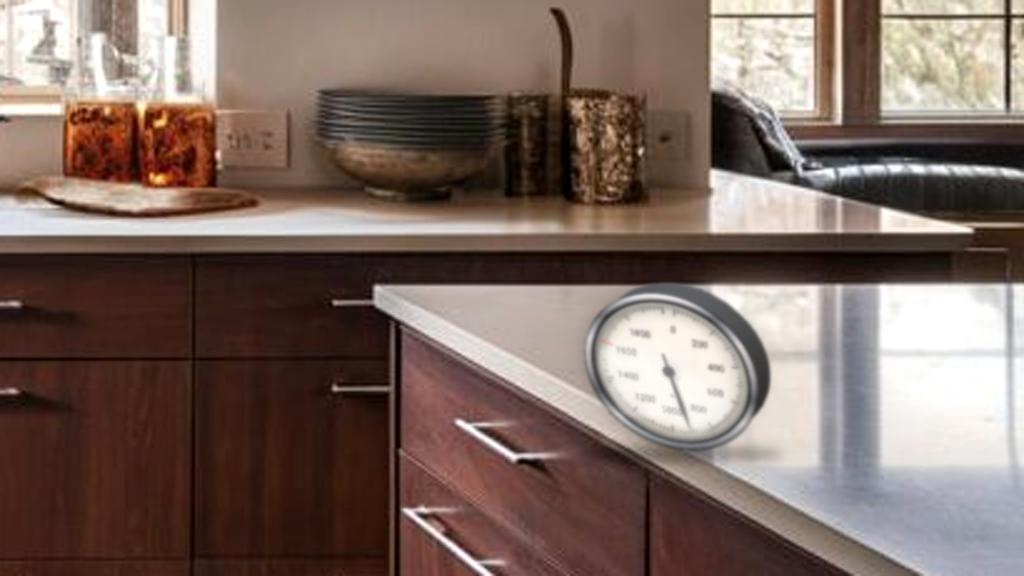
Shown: 900; g
